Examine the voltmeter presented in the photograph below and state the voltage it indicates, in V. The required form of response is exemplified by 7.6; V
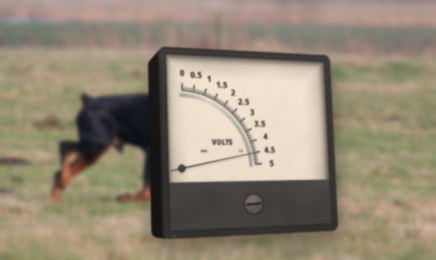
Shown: 4.5; V
